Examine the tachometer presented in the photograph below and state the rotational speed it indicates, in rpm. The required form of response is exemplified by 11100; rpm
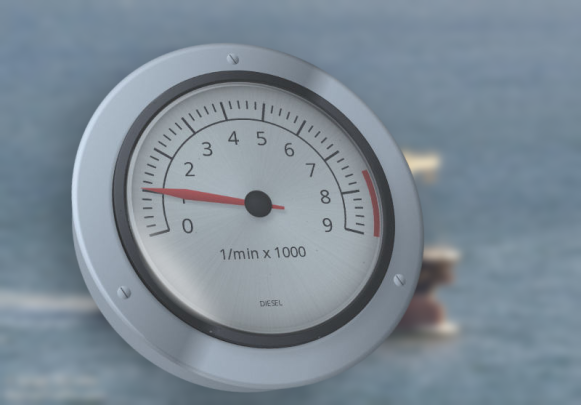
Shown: 1000; rpm
